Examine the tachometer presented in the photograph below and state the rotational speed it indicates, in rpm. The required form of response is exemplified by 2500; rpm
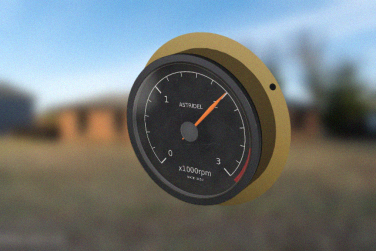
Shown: 2000; rpm
